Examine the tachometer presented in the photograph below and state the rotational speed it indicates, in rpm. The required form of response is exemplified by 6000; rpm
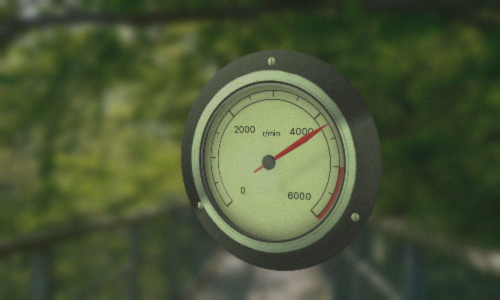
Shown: 4250; rpm
